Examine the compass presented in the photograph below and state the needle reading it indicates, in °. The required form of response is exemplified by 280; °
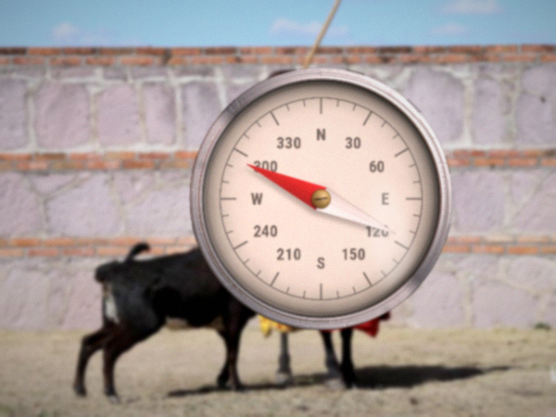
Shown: 295; °
